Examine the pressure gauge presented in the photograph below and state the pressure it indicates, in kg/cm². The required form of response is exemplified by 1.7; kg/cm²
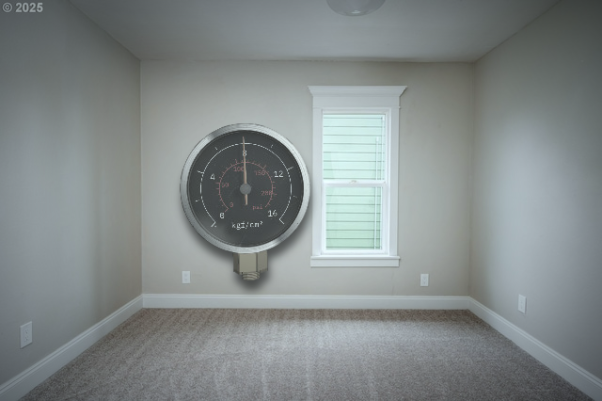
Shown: 8; kg/cm²
